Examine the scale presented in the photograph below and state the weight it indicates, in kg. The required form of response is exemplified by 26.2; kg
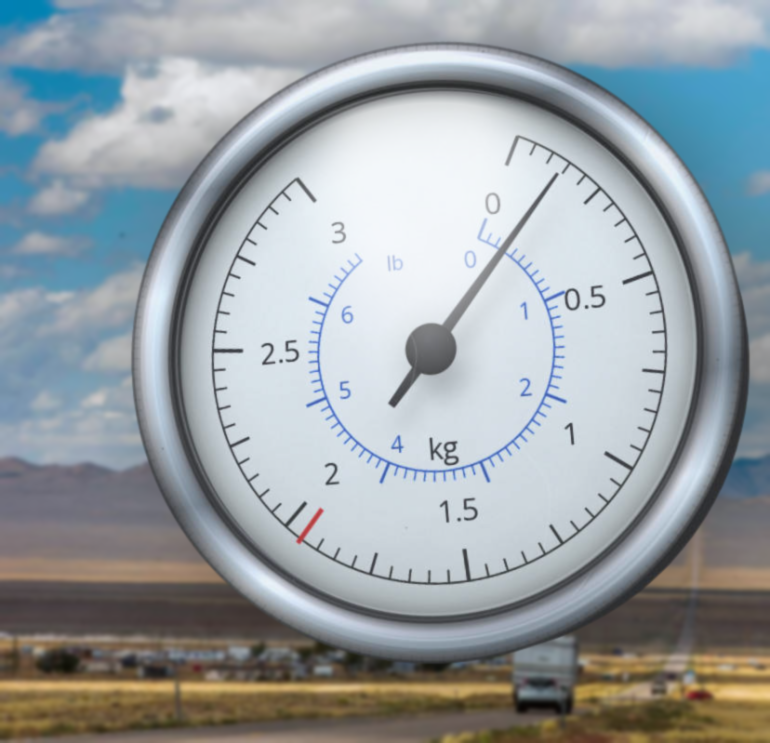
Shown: 0.15; kg
